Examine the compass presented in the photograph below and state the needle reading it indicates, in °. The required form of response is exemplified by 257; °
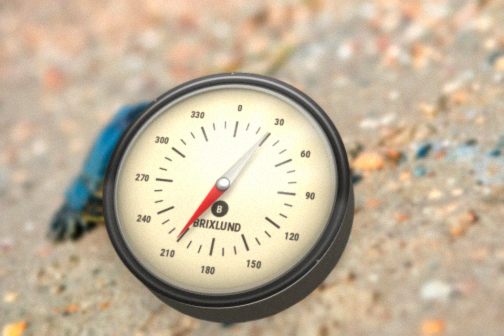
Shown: 210; °
